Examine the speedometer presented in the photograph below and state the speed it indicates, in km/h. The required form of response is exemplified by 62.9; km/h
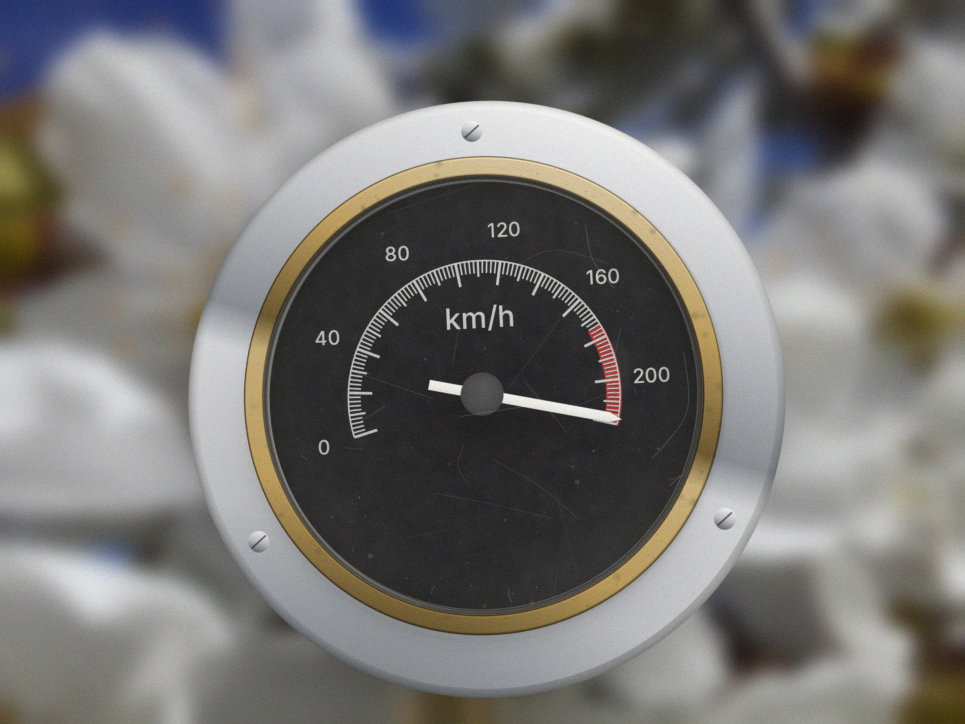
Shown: 218; km/h
